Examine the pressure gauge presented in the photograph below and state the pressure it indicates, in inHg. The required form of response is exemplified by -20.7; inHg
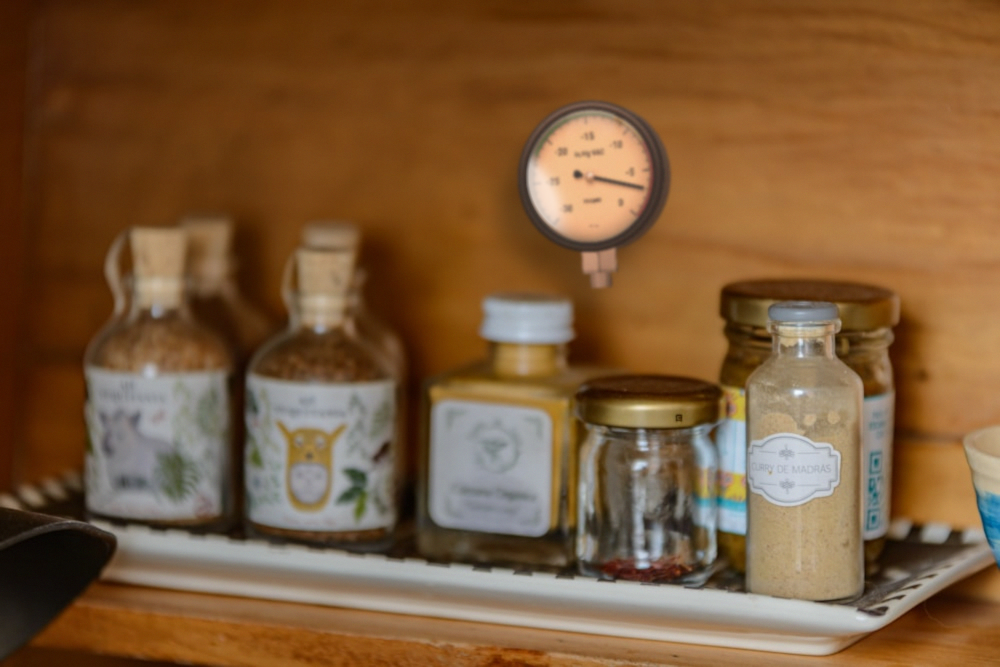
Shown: -3; inHg
